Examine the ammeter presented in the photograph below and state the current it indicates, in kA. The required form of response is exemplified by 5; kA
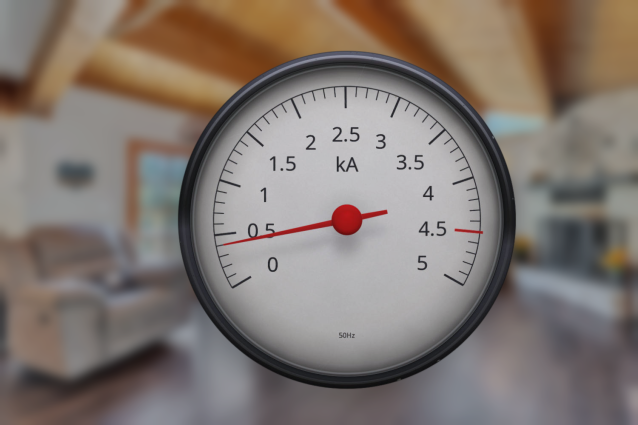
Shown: 0.4; kA
